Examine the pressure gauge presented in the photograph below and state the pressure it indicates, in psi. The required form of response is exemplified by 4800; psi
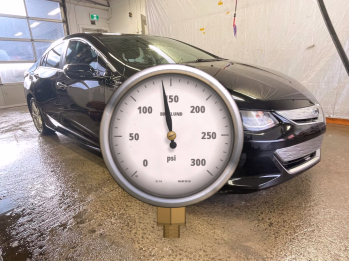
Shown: 140; psi
